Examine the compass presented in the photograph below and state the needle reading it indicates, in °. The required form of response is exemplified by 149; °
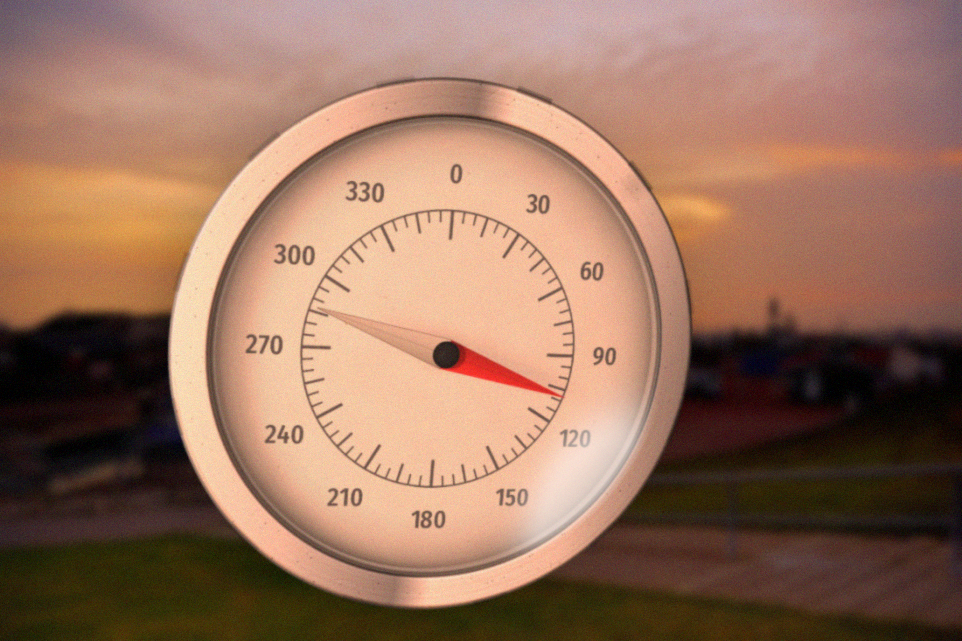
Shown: 107.5; °
